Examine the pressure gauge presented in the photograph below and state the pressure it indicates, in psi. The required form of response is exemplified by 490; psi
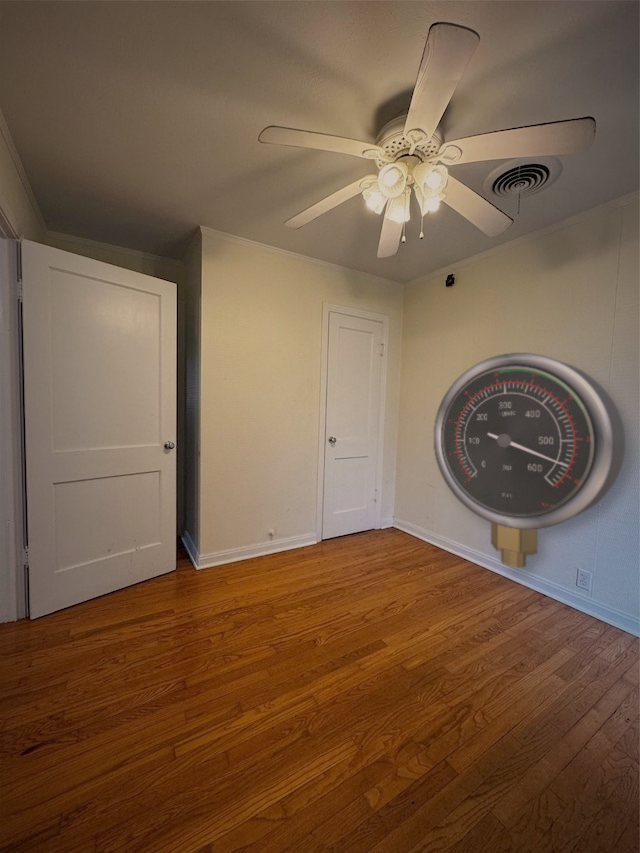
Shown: 550; psi
